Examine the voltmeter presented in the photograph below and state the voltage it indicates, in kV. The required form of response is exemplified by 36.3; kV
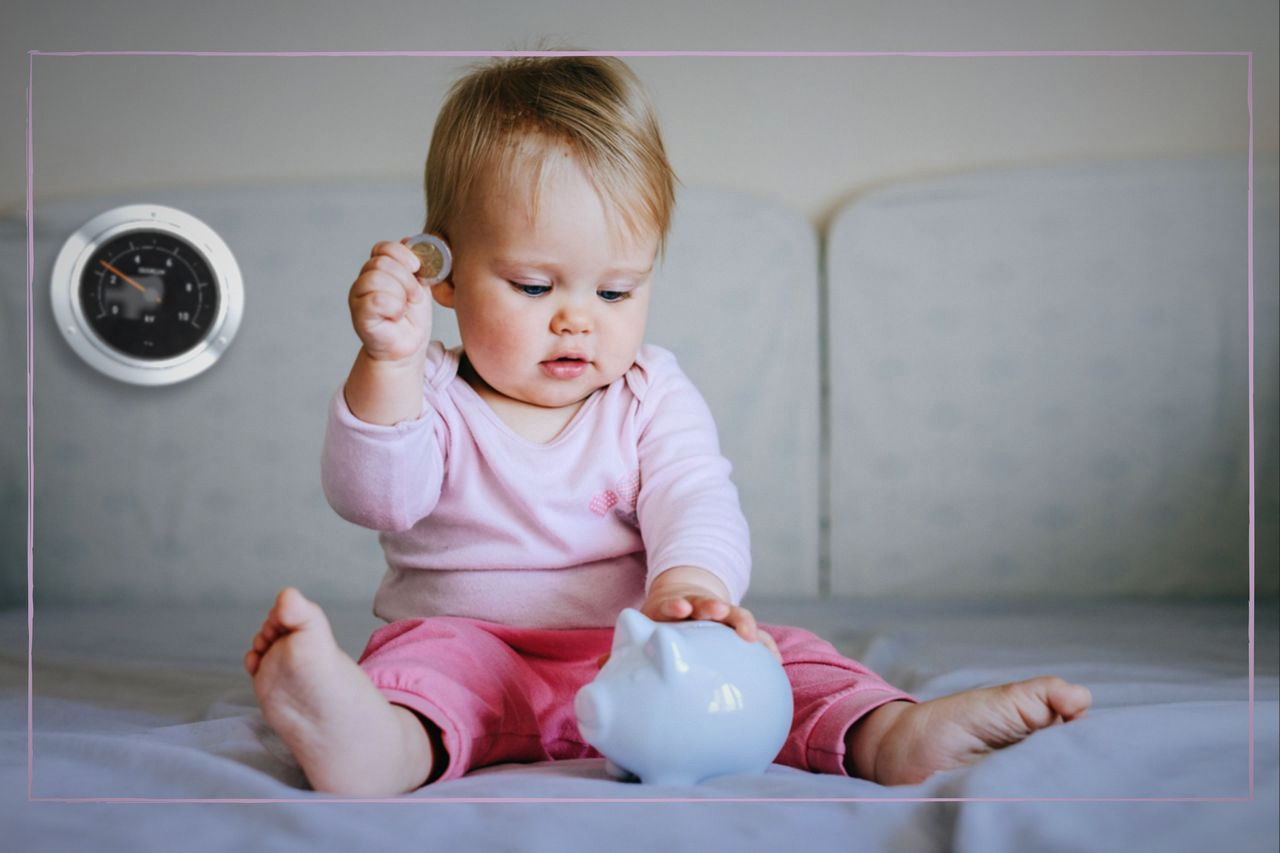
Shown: 2.5; kV
